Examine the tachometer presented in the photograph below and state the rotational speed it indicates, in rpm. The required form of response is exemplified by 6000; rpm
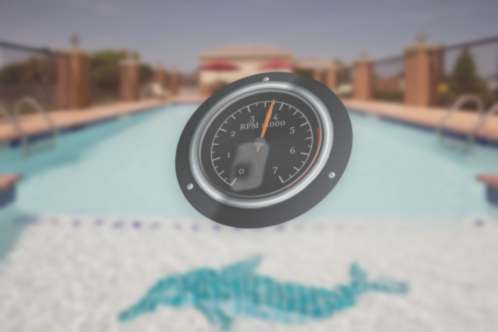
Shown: 3750; rpm
